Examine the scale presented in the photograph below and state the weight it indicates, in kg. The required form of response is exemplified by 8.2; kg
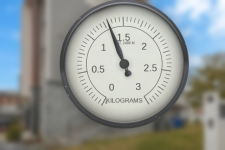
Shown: 1.3; kg
